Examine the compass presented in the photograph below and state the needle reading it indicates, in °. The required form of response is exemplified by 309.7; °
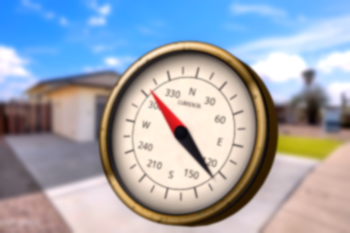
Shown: 307.5; °
